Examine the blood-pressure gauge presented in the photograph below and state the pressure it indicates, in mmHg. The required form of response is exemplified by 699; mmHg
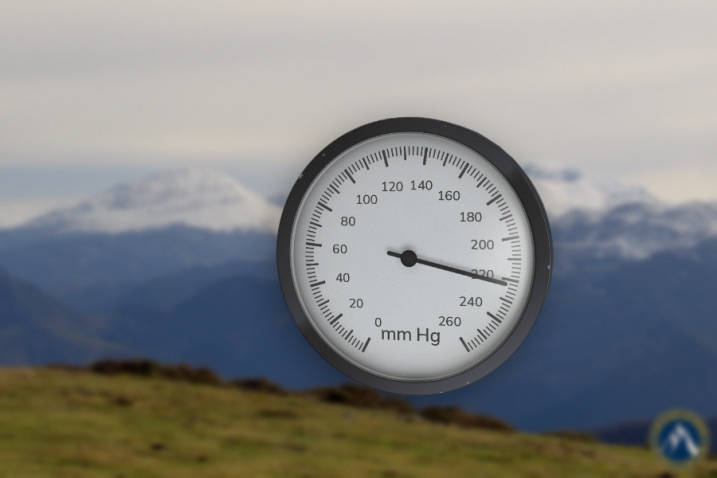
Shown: 222; mmHg
